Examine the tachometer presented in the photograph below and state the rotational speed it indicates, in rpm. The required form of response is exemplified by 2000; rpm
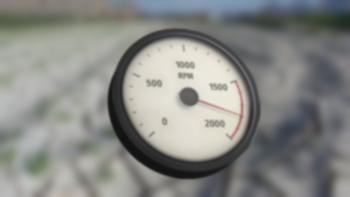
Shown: 1800; rpm
